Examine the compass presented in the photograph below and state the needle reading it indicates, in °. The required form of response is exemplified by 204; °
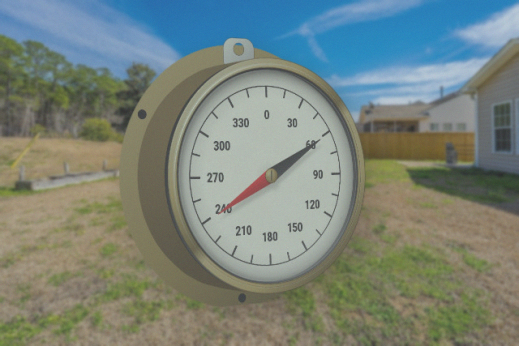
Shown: 240; °
